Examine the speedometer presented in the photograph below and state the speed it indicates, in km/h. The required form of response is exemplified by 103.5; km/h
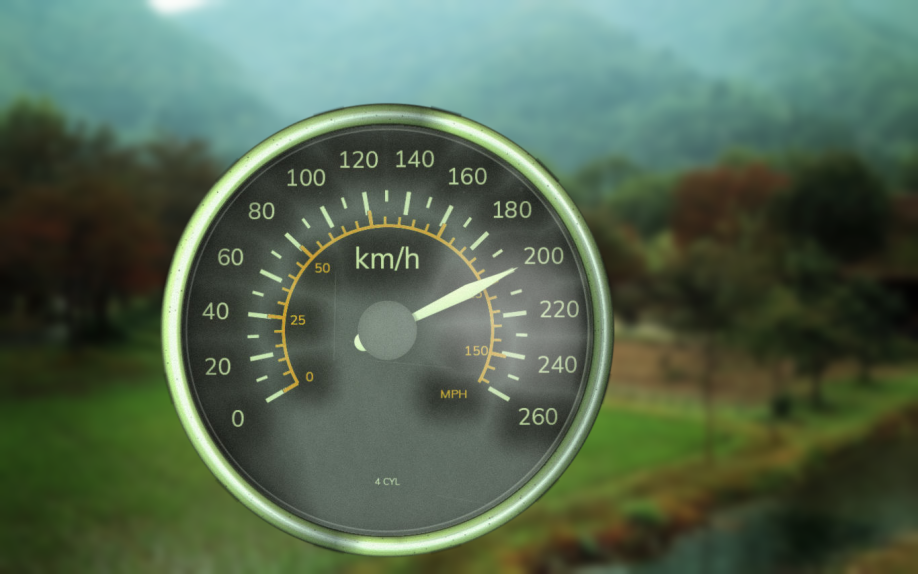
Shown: 200; km/h
